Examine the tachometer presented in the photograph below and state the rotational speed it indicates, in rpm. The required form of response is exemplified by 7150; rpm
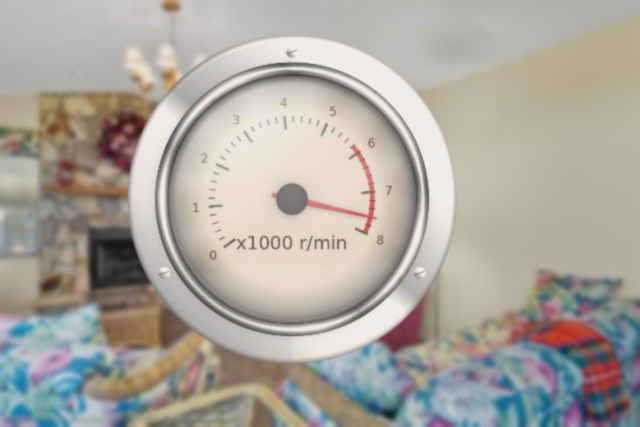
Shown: 7600; rpm
